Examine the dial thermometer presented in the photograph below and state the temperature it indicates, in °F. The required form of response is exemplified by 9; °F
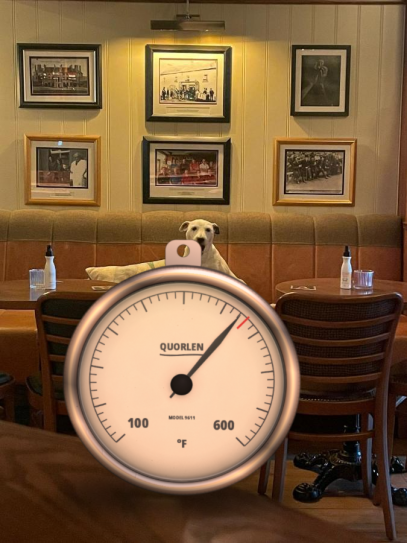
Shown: 420; °F
